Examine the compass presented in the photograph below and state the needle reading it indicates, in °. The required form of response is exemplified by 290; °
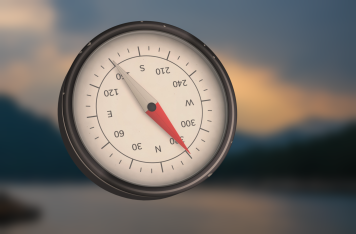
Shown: 330; °
